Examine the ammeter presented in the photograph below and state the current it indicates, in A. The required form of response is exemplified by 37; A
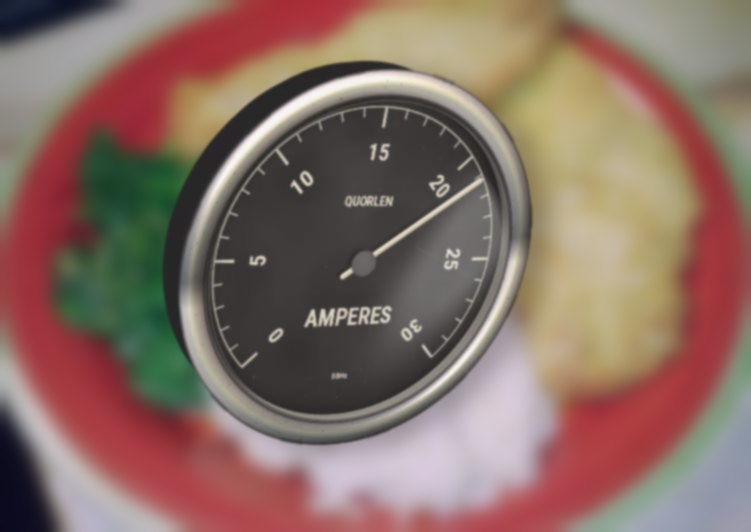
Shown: 21; A
